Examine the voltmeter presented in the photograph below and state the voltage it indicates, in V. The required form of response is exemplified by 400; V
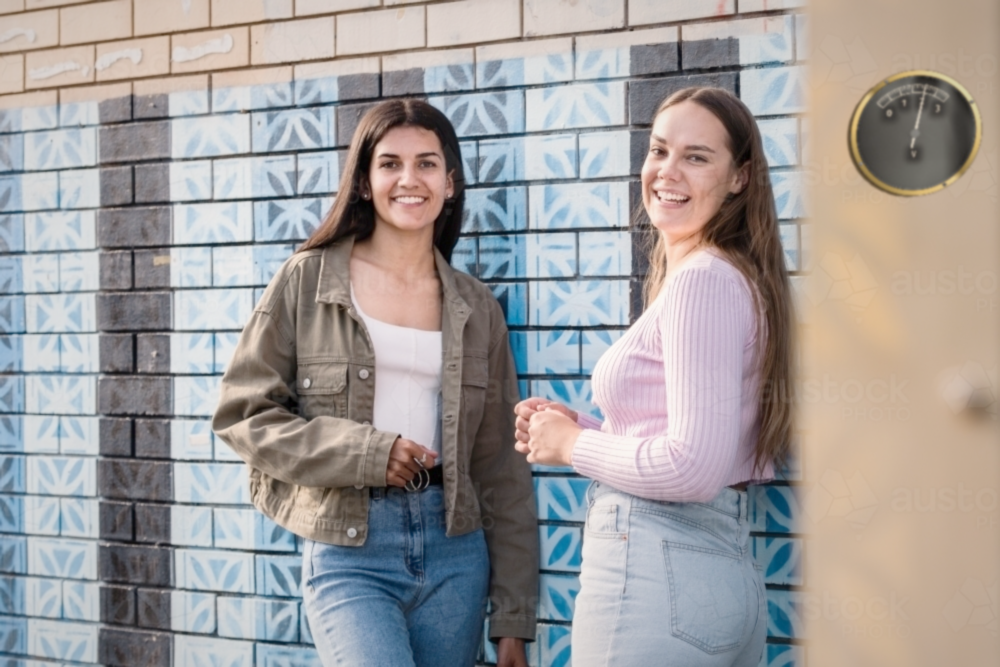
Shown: 2; V
